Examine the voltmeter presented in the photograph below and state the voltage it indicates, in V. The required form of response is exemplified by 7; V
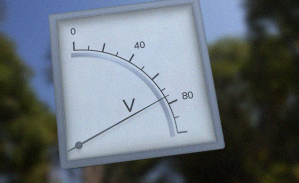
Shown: 75; V
